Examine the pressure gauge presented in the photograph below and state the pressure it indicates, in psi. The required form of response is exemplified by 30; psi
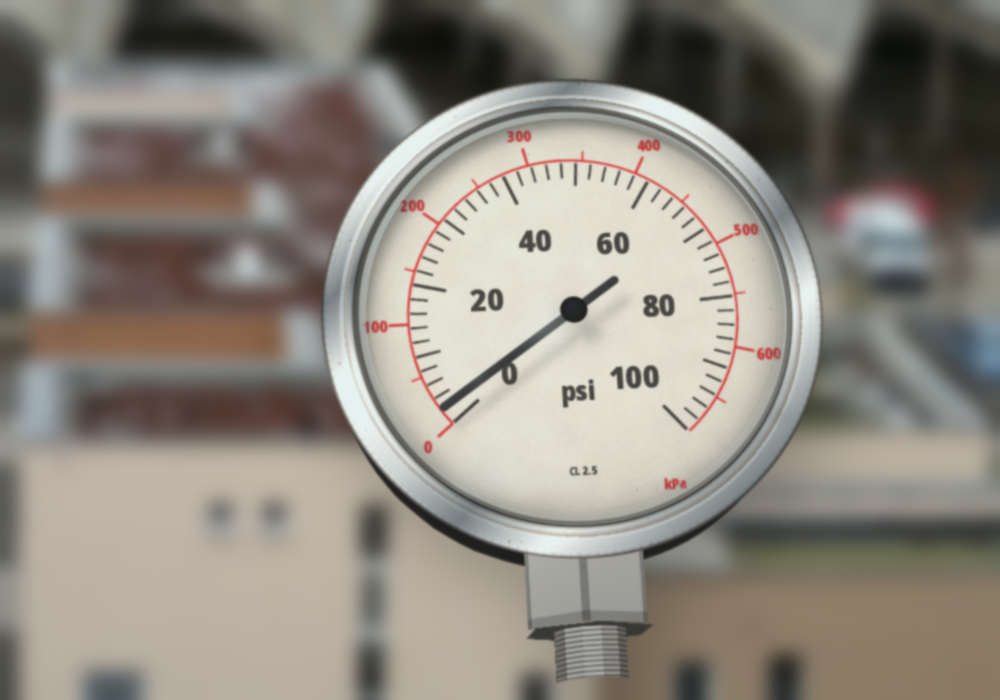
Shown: 2; psi
